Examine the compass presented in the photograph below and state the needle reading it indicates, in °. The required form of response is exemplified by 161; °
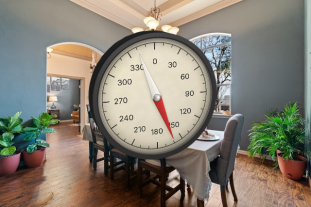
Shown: 160; °
